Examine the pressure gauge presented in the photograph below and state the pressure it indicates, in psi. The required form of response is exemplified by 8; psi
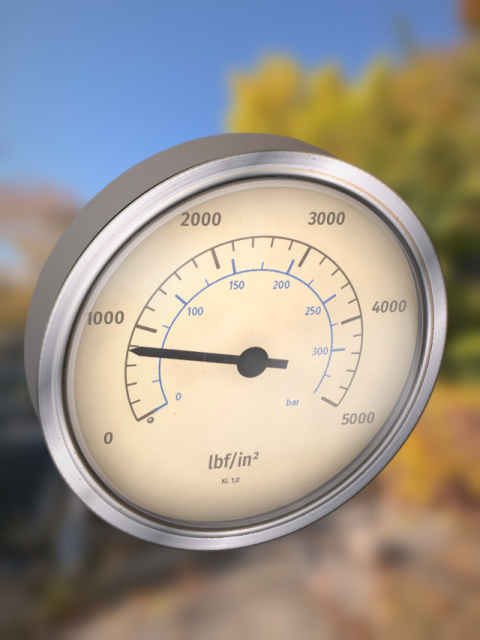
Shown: 800; psi
